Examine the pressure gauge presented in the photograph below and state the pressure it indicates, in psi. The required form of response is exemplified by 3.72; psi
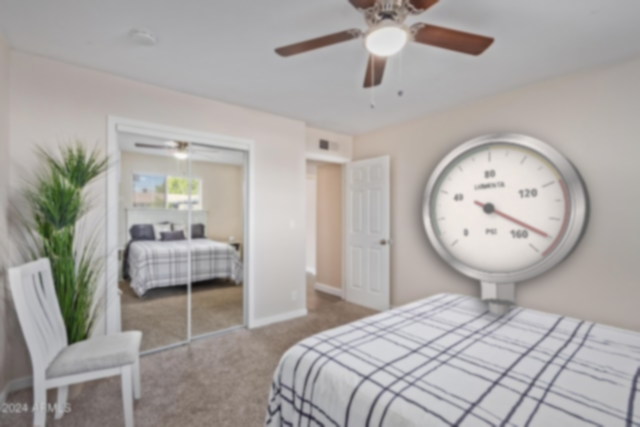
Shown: 150; psi
